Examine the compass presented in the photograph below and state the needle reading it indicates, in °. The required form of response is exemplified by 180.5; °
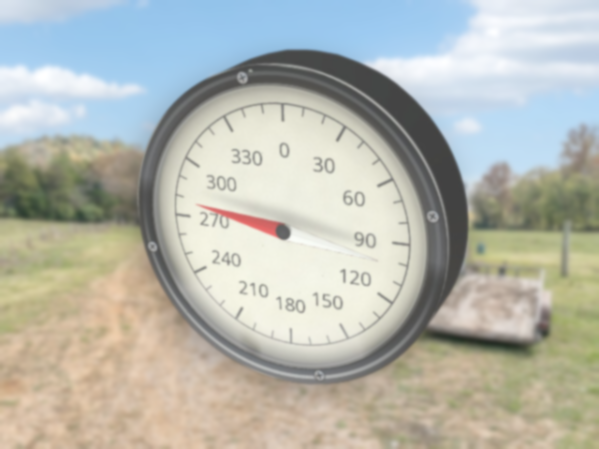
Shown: 280; °
